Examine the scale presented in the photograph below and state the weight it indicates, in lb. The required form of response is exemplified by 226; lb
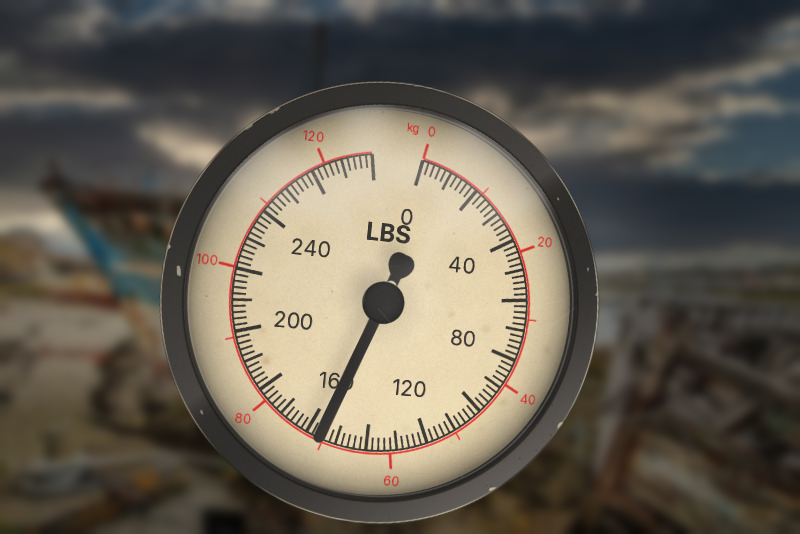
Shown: 156; lb
